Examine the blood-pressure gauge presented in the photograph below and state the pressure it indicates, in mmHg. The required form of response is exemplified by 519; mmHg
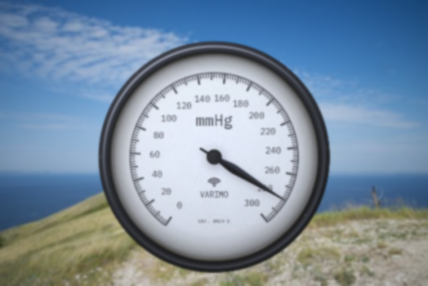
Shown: 280; mmHg
